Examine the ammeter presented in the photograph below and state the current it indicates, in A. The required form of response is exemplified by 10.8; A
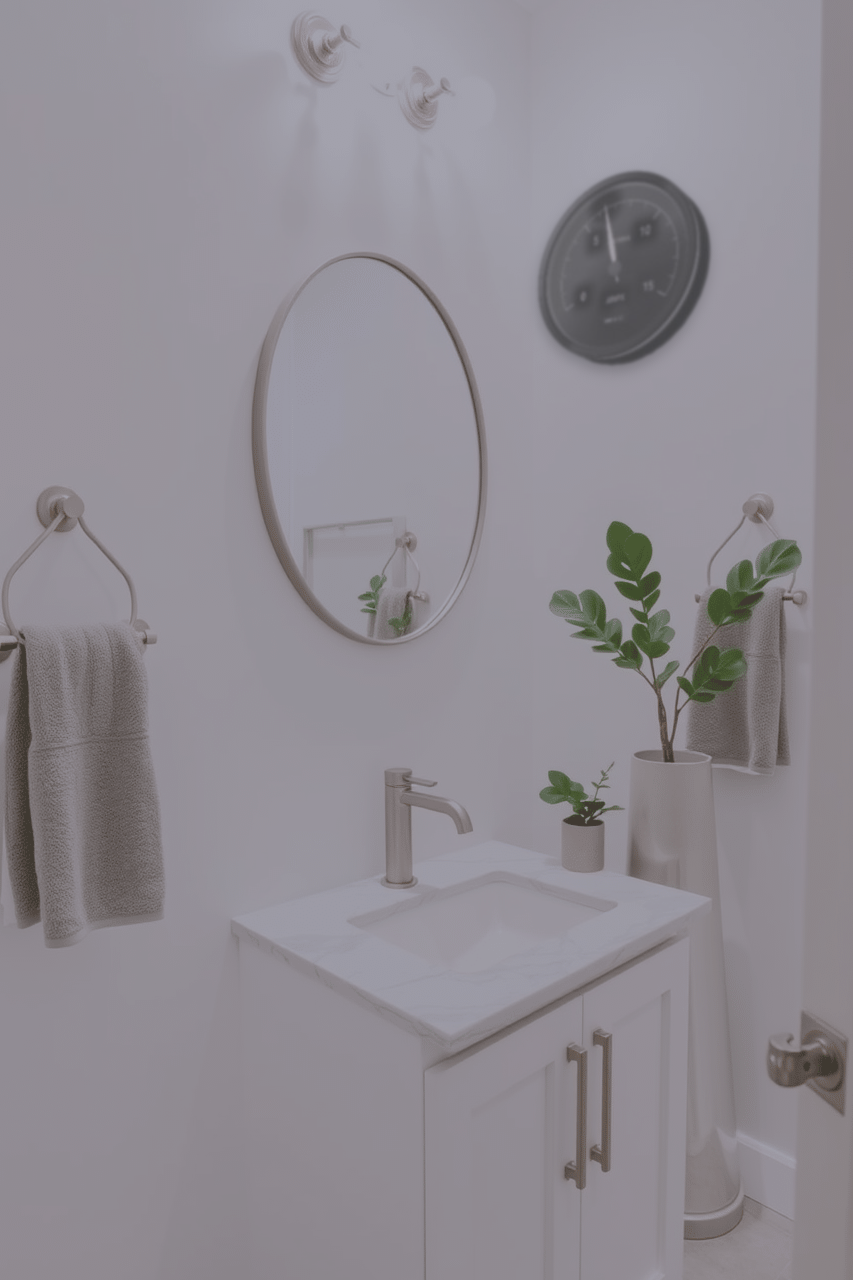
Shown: 6.5; A
